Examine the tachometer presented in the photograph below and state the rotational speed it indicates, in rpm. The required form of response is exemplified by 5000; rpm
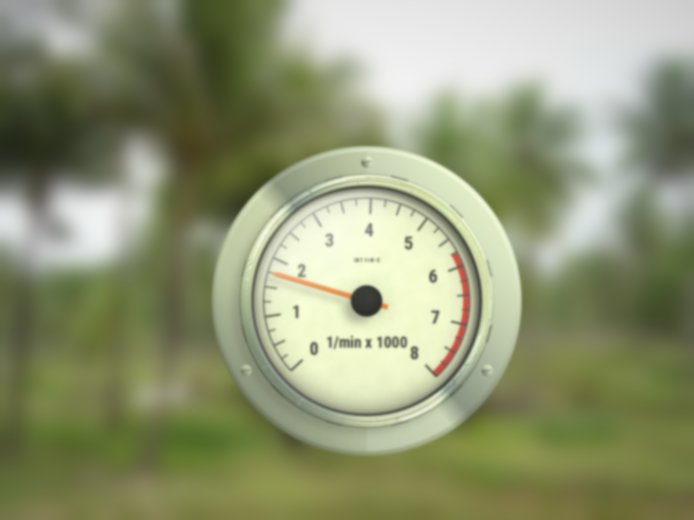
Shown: 1750; rpm
